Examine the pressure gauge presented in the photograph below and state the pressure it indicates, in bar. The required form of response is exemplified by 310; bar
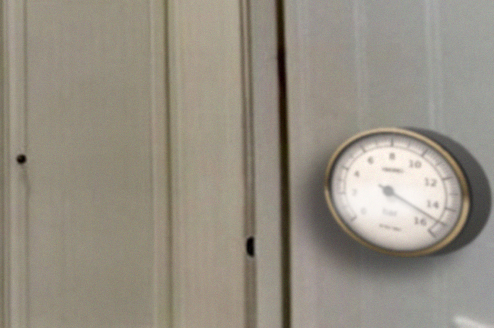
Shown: 15; bar
